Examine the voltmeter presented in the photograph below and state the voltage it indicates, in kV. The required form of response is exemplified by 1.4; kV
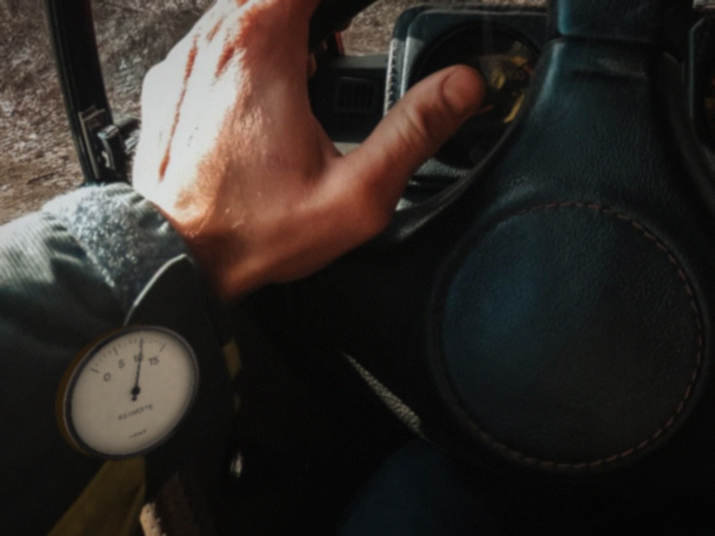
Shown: 10; kV
